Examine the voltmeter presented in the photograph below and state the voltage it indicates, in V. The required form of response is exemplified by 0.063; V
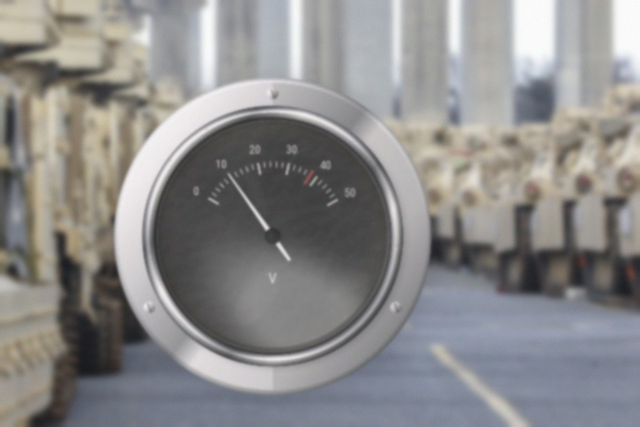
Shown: 10; V
